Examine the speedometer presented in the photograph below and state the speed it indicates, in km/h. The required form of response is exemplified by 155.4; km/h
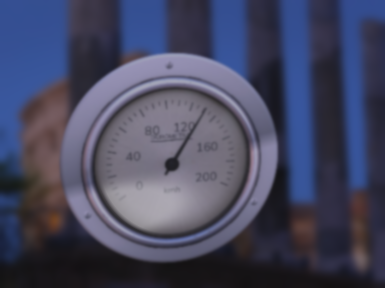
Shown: 130; km/h
